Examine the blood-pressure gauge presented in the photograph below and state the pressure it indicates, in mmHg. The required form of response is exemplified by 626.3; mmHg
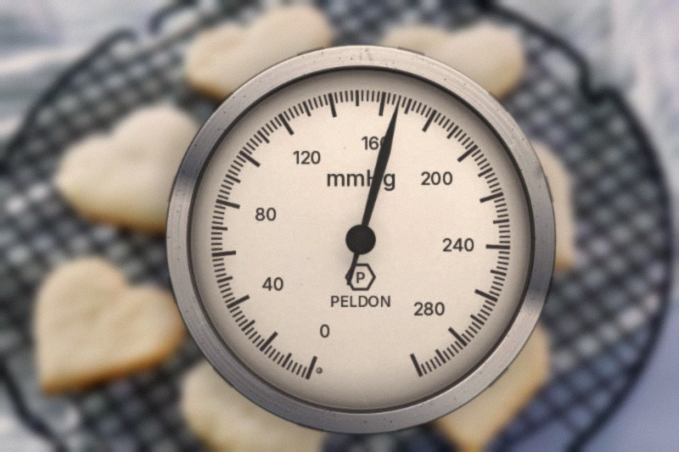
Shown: 166; mmHg
